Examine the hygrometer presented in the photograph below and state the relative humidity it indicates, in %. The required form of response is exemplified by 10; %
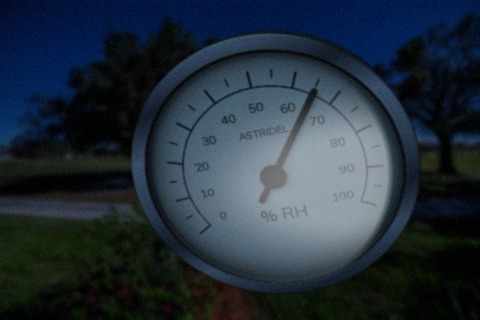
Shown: 65; %
